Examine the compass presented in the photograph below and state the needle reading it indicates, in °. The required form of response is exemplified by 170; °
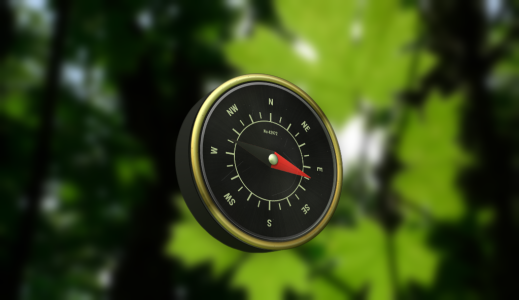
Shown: 105; °
